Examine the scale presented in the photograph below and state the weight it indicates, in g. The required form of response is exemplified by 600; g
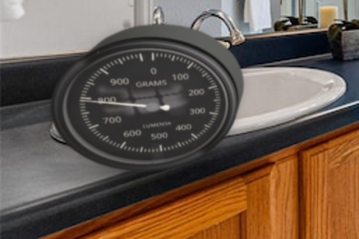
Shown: 800; g
